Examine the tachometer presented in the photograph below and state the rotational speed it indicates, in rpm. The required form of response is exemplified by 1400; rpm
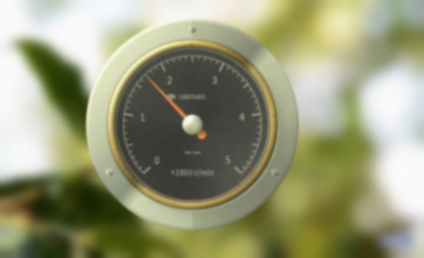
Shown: 1700; rpm
